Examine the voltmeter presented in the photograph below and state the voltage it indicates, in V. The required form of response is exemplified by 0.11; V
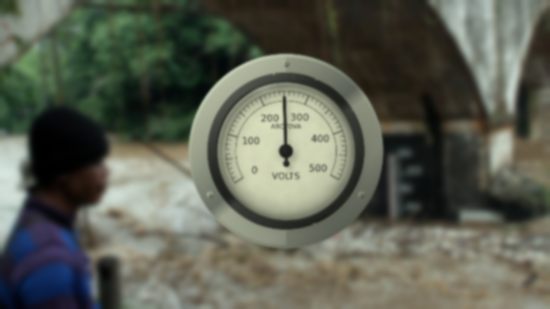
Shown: 250; V
